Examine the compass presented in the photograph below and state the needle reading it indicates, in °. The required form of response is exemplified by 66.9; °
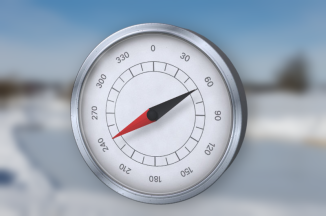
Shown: 240; °
